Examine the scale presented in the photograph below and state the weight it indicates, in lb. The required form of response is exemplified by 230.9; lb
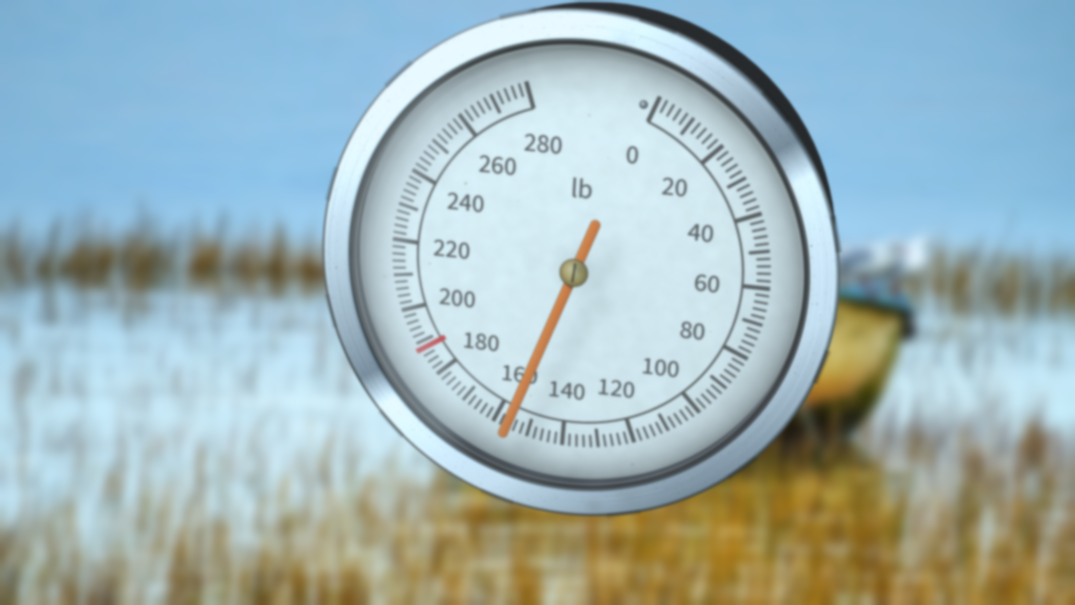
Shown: 156; lb
